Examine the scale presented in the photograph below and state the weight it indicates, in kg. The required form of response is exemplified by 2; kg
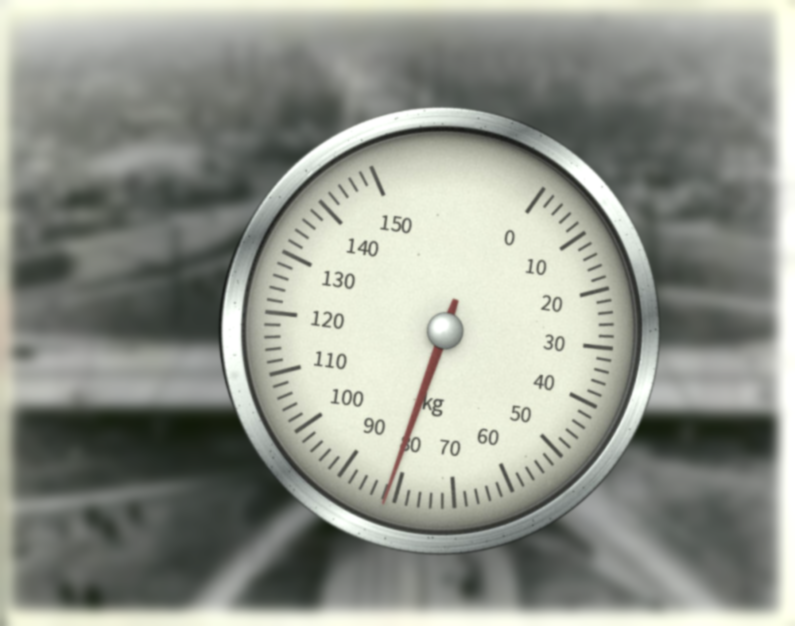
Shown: 82; kg
